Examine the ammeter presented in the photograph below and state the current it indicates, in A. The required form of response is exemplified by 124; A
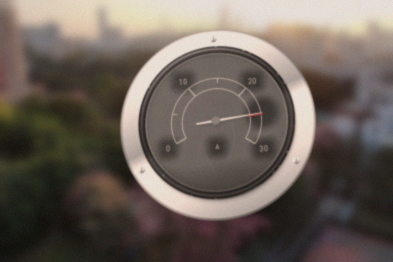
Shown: 25; A
